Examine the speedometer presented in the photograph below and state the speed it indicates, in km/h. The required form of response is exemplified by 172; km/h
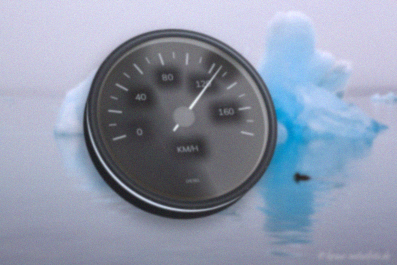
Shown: 125; km/h
